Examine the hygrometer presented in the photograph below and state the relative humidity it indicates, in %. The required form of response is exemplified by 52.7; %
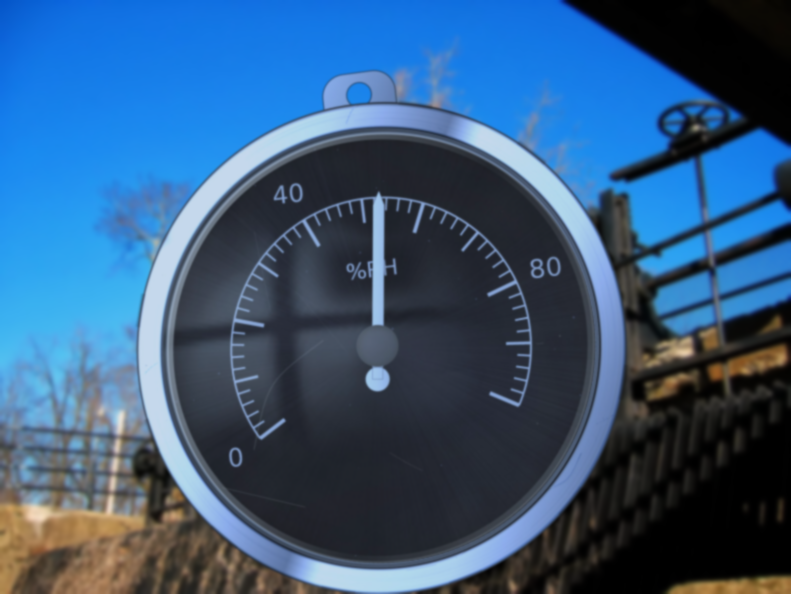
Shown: 53; %
